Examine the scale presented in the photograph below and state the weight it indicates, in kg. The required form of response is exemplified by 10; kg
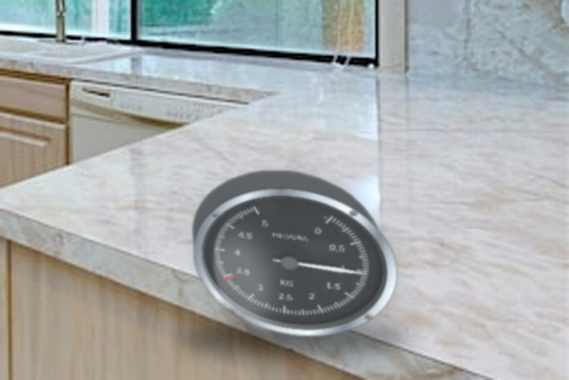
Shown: 1; kg
